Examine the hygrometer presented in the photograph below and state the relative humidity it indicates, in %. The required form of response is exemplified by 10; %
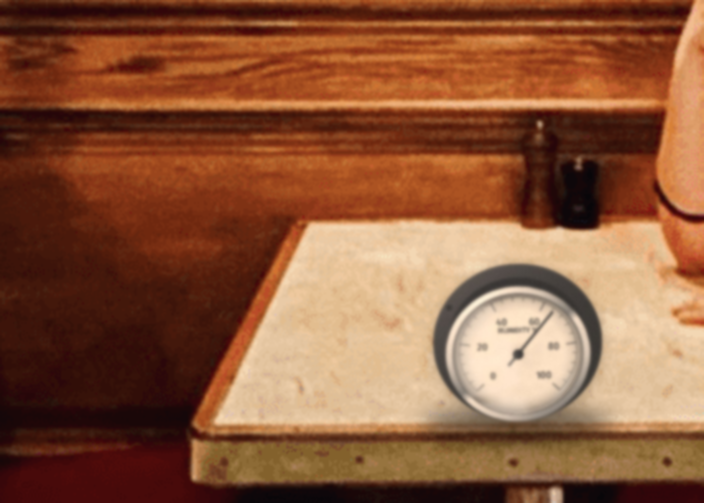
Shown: 64; %
